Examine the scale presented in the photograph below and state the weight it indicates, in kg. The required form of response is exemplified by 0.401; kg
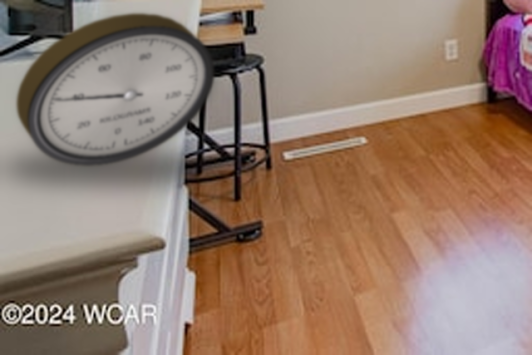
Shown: 40; kg
